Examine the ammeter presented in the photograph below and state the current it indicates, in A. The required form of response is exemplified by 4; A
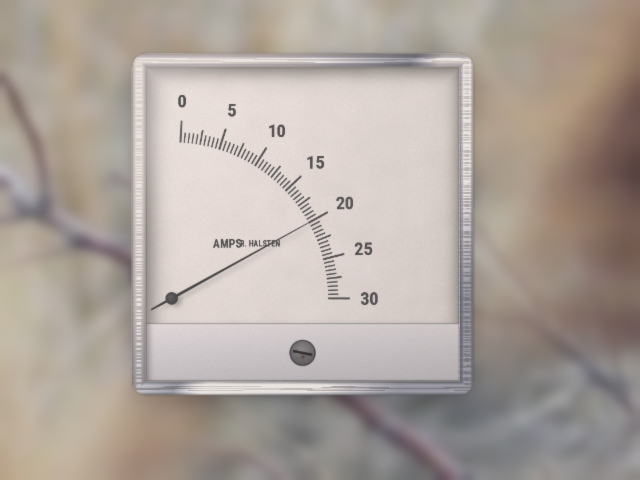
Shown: 20; A
